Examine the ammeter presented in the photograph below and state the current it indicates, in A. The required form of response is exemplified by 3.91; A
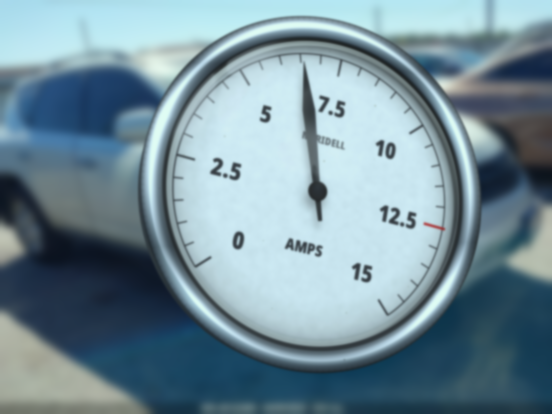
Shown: 6.5; A
